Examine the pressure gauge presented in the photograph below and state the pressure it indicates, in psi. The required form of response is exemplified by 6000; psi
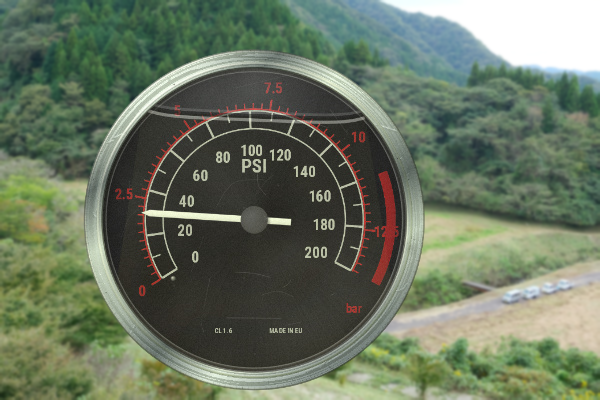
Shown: 30; psi
